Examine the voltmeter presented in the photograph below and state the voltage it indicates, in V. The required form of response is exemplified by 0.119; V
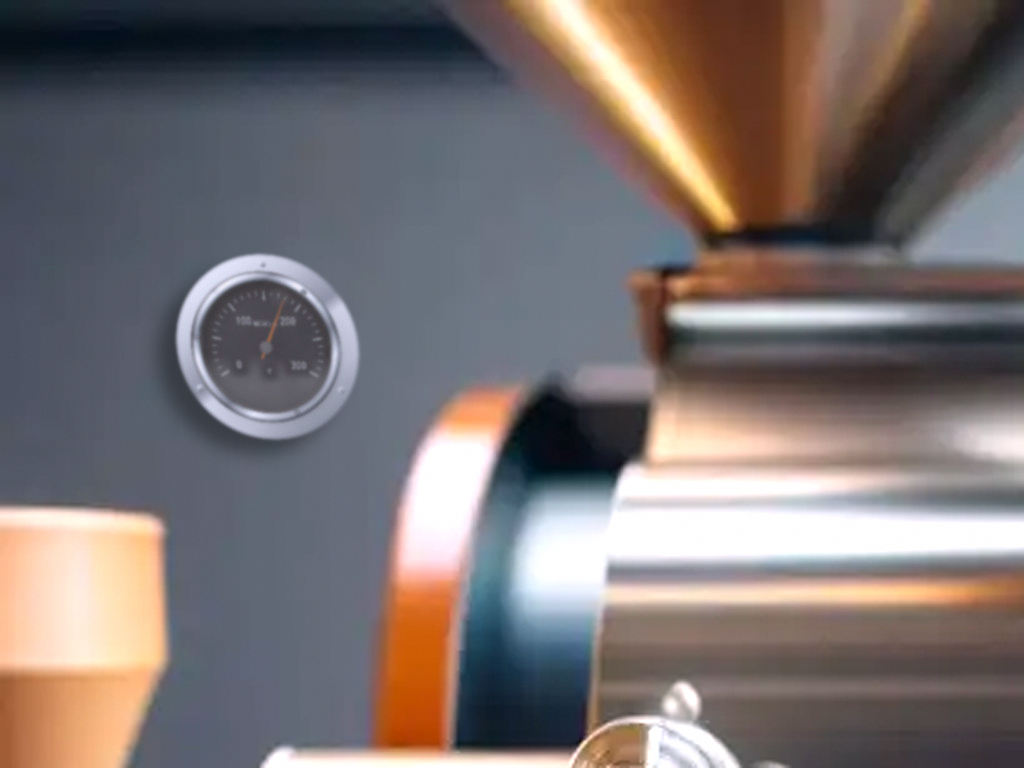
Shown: 180; V
